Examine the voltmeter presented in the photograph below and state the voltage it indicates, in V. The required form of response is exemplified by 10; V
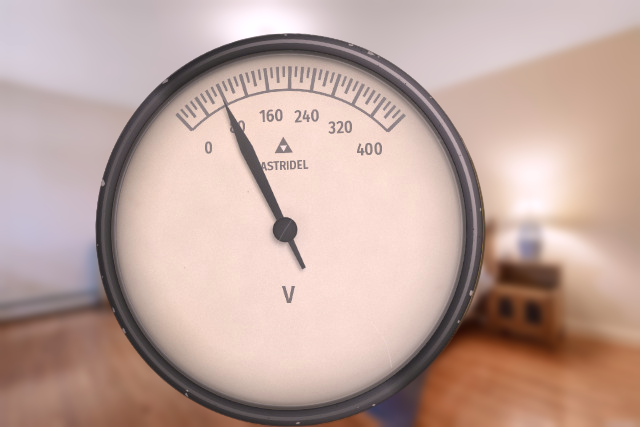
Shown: 80; V
